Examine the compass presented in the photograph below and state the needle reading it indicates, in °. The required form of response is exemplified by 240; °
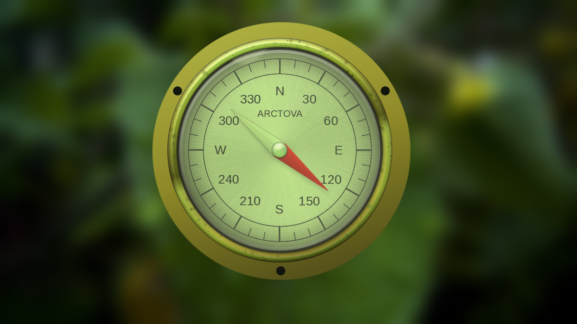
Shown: 130; °
